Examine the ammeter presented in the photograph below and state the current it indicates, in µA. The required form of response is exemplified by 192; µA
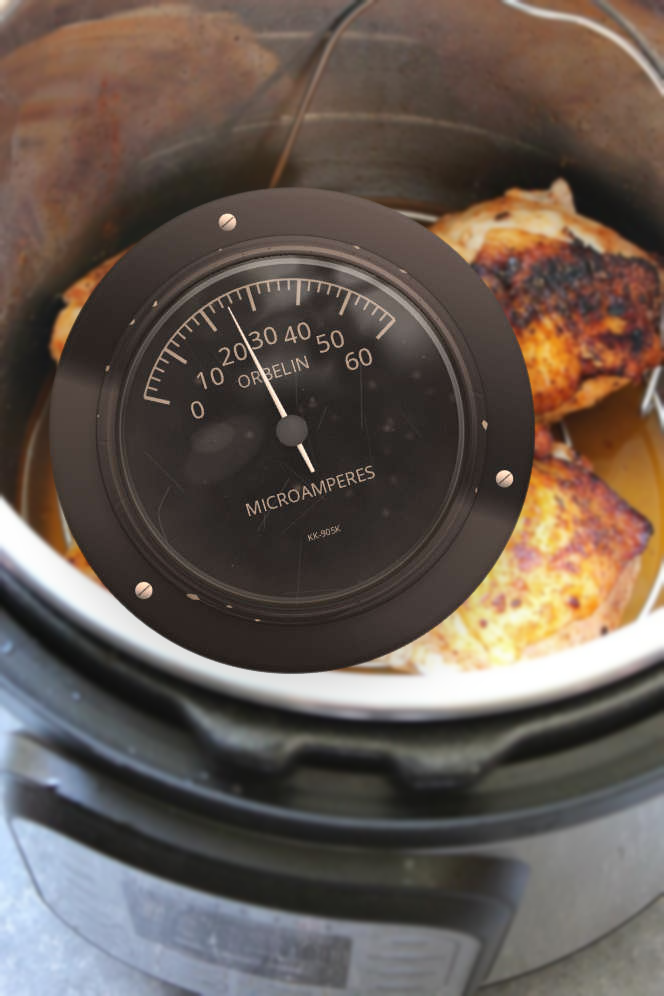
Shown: 25; µA
